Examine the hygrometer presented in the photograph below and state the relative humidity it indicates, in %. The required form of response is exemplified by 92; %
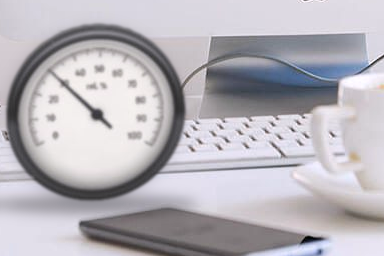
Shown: 30; %
